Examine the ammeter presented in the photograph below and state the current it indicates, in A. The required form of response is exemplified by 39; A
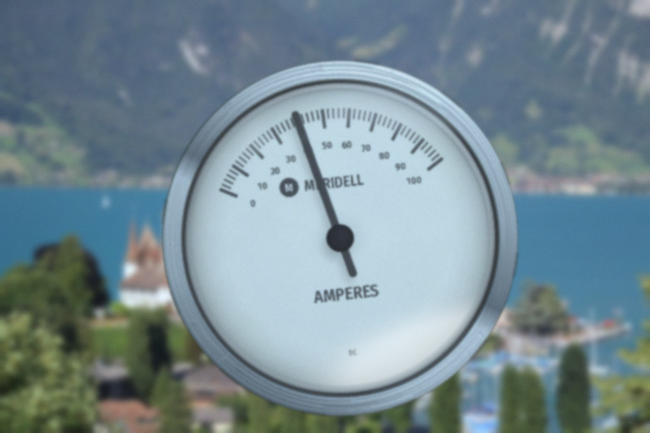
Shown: 40; A
